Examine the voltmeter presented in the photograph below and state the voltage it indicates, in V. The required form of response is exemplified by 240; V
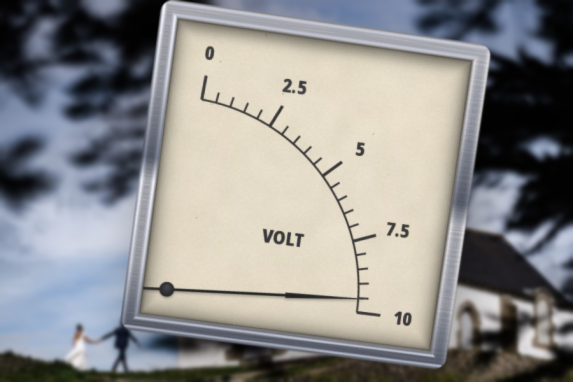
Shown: 9.5; V
